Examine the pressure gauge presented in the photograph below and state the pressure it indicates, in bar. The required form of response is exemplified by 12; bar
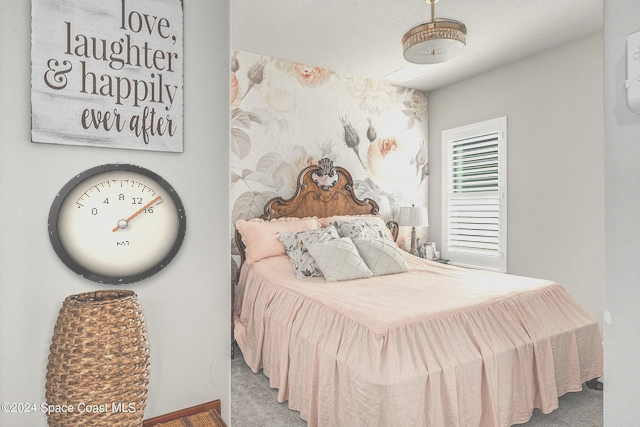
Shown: 15; bar
